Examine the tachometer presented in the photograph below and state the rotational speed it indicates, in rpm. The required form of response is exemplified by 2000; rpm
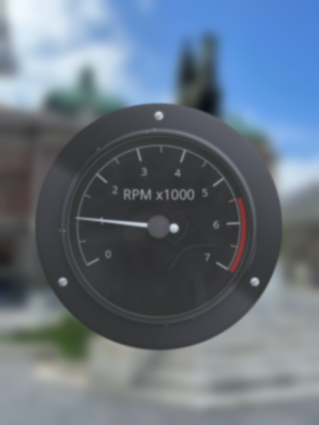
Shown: 1000; rpm
